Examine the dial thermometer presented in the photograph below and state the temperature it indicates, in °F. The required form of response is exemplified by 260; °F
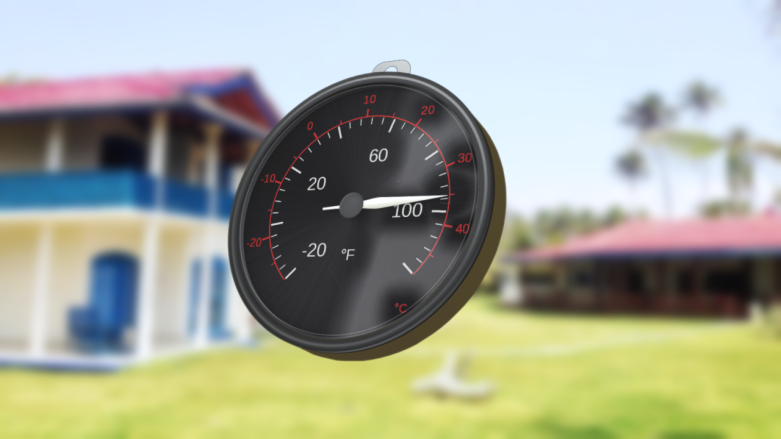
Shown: 96; °F
